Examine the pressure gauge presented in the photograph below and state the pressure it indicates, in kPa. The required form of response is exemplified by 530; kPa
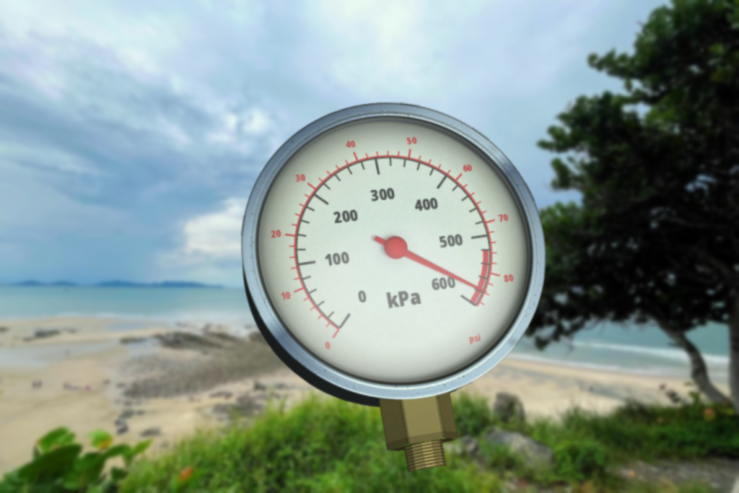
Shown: 580; kPa
